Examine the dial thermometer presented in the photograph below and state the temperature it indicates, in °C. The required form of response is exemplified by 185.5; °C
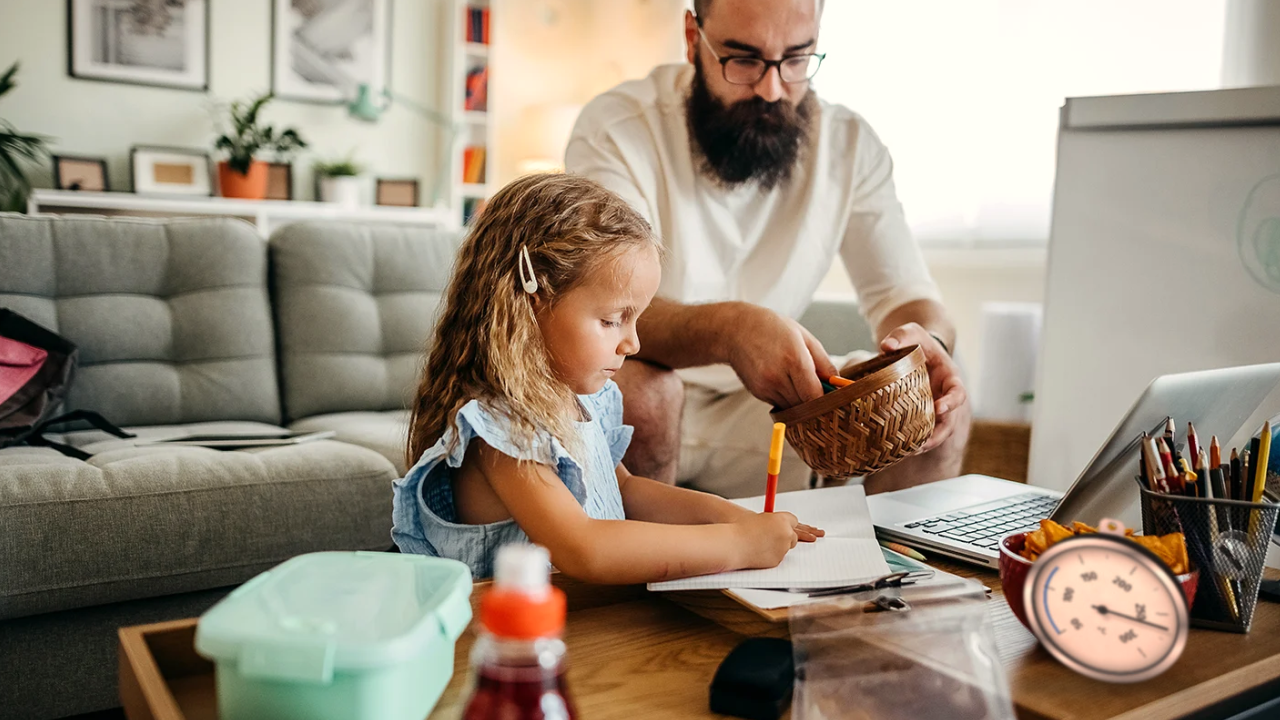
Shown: 262.5; °C
